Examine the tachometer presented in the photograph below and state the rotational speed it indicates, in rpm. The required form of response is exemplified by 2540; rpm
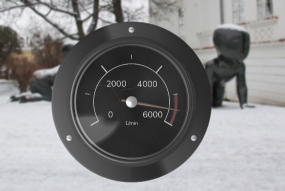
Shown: 5500; rpm
